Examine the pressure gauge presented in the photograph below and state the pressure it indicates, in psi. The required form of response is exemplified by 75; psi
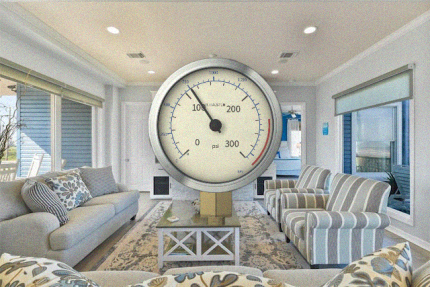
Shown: 110; psi
